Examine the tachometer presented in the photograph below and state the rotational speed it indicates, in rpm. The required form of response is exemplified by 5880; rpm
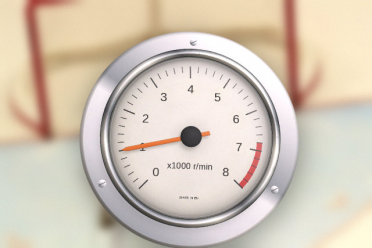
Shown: 1000; rpm
